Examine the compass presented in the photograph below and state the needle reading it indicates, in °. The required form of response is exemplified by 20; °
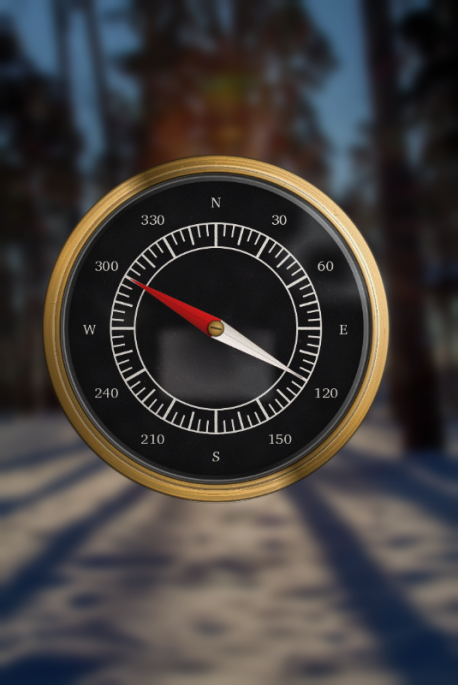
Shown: 300; °
